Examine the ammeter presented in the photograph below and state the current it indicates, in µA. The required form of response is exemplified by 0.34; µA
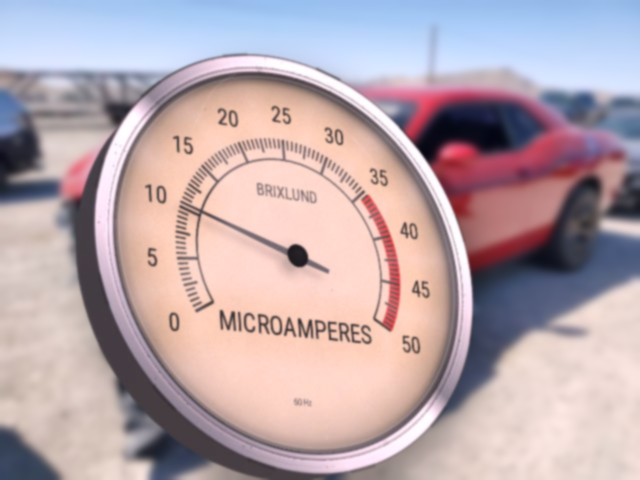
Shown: 10; µA
